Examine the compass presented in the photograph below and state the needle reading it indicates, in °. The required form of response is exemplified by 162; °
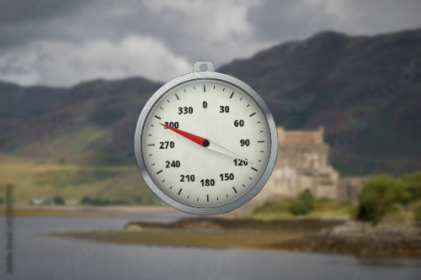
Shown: 295; °
